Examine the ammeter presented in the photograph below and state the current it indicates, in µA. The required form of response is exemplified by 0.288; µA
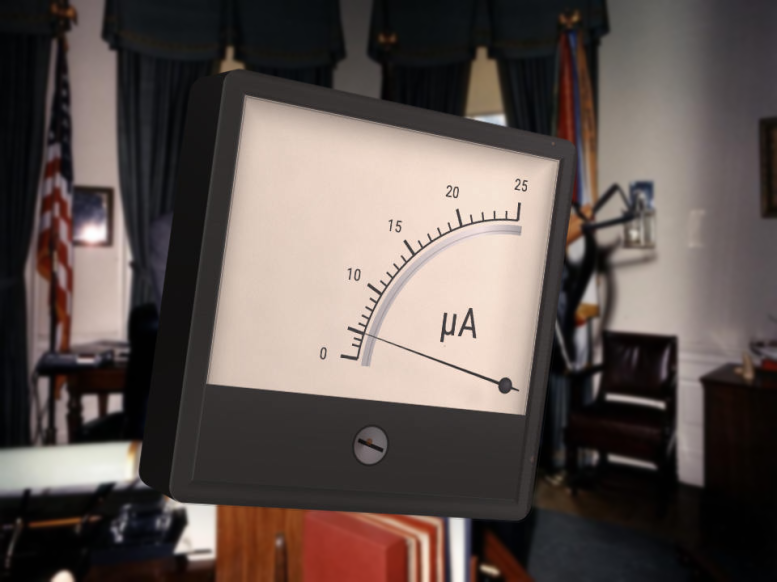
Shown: 5; µA
